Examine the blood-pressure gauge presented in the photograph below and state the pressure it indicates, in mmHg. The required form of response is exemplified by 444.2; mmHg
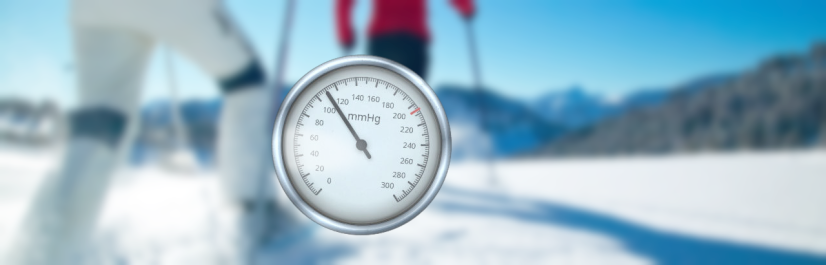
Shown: 110; mmHg
